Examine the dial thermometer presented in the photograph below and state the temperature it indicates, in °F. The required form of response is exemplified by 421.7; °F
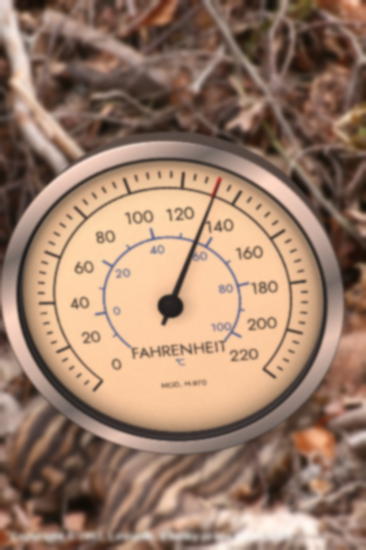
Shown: 132; °F
